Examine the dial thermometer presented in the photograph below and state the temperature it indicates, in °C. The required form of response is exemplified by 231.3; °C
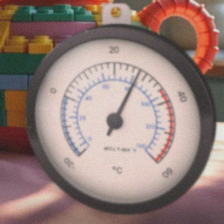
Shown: 28; °C
